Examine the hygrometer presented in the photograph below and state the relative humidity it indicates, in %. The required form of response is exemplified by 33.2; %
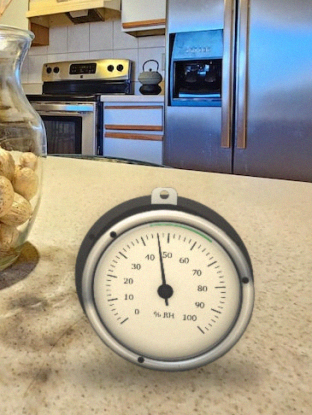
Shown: 46; %
